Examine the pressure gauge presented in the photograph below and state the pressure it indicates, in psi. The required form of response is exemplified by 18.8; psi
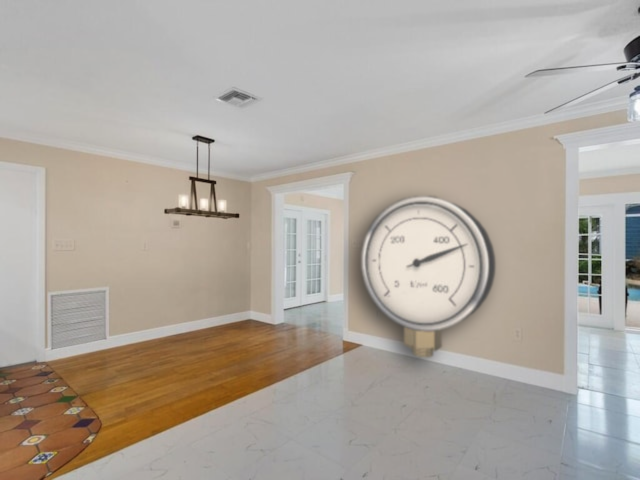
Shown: 450; psi
